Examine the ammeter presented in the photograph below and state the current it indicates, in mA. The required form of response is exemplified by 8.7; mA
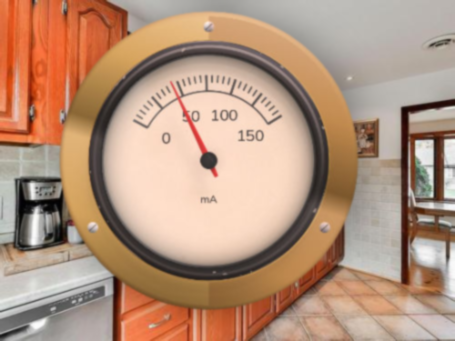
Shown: 45; mA
